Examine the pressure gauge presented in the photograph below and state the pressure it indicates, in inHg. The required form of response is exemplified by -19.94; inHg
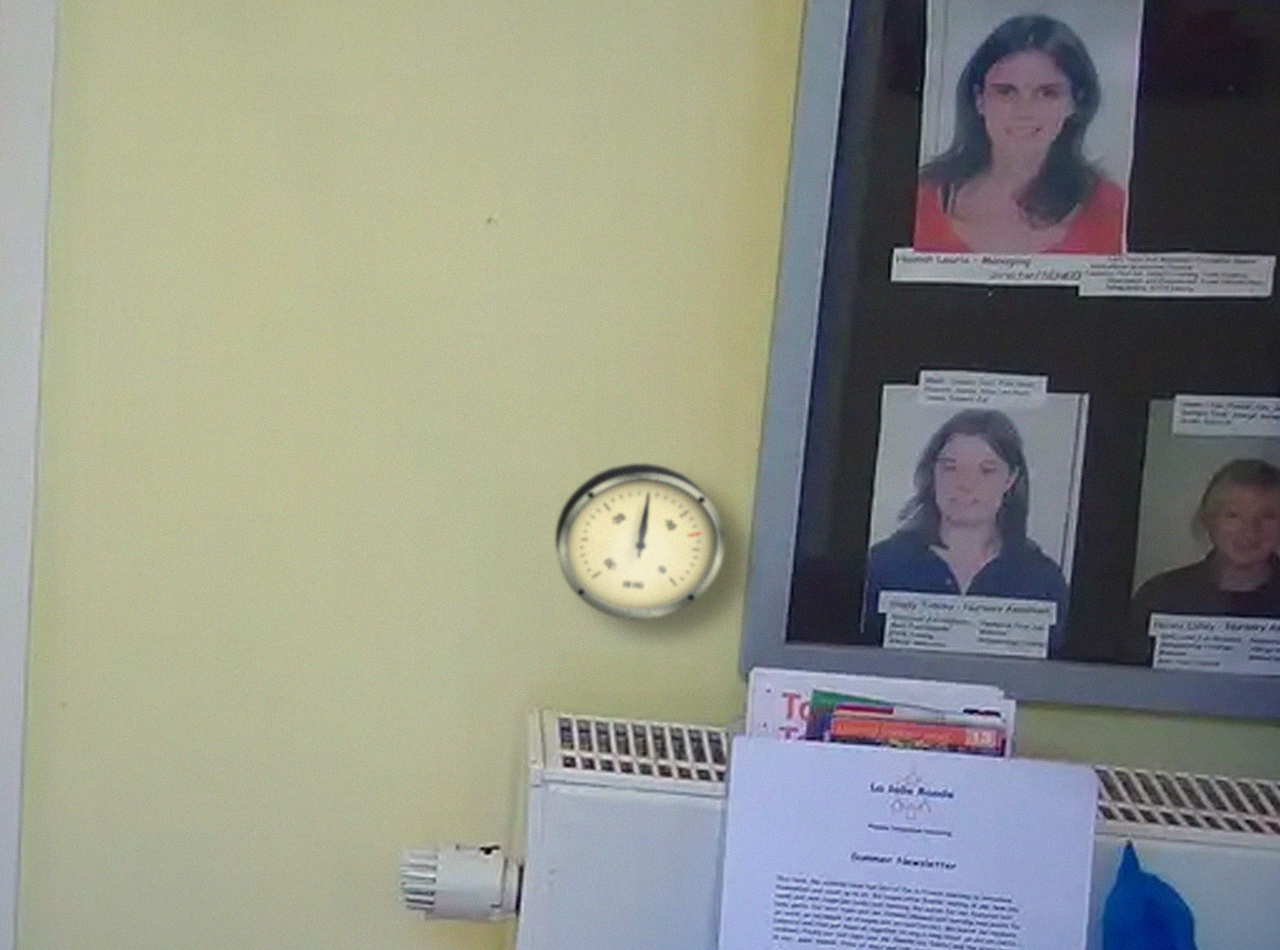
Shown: -15; inHg
